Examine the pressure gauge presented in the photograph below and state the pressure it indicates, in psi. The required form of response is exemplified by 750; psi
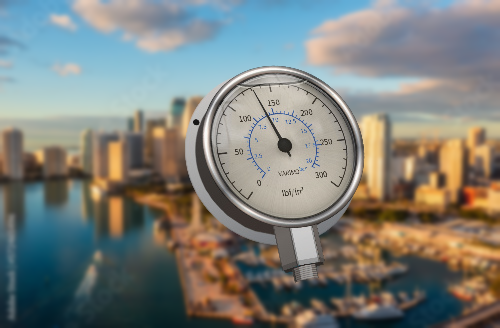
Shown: 130; psi
